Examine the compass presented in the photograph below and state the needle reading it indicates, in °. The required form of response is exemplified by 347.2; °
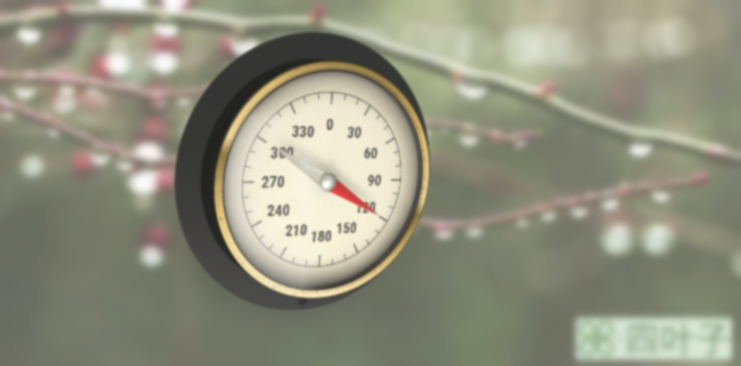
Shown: 120; °
